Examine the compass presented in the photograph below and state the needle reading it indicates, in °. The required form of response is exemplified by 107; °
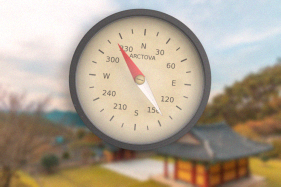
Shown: 322.5; °
